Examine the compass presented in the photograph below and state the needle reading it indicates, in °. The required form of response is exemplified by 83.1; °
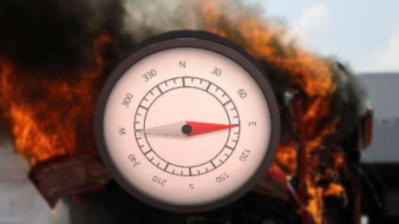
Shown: 90; °
